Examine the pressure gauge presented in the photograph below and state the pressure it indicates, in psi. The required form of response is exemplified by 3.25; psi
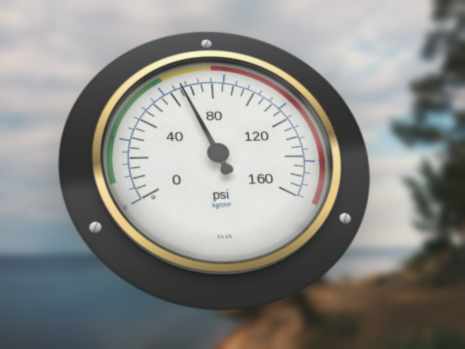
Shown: 65; psi
